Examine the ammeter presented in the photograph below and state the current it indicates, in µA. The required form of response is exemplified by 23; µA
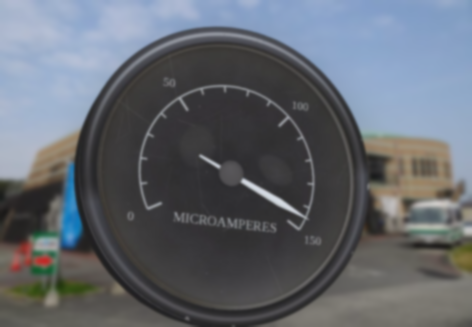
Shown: 145; µA
